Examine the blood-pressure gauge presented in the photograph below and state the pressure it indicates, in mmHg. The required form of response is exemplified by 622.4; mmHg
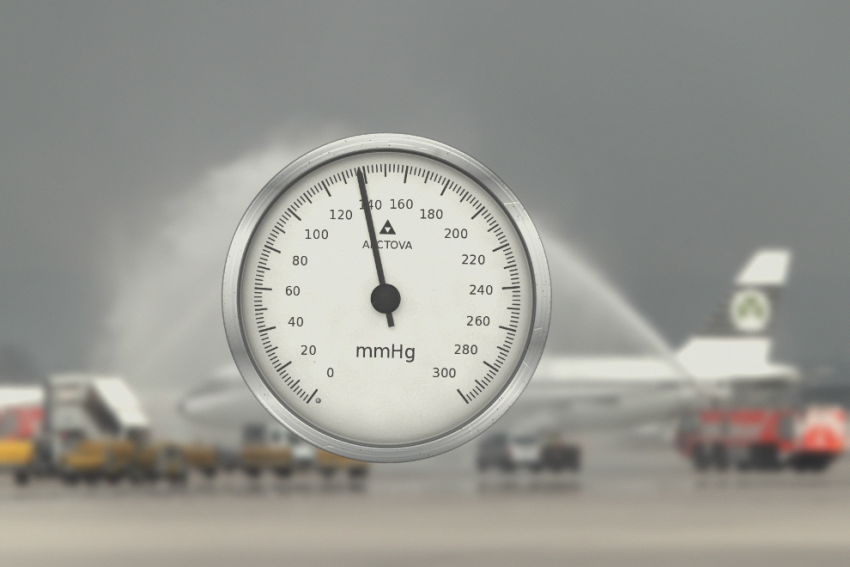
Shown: 138; mmHg
